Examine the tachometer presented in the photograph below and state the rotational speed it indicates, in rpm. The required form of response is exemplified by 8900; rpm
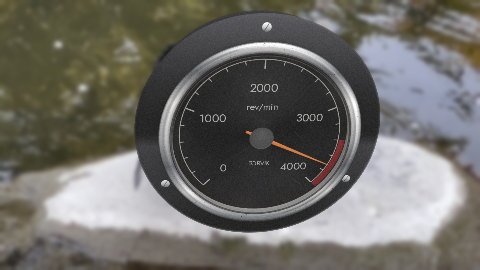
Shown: 3700; rpm
